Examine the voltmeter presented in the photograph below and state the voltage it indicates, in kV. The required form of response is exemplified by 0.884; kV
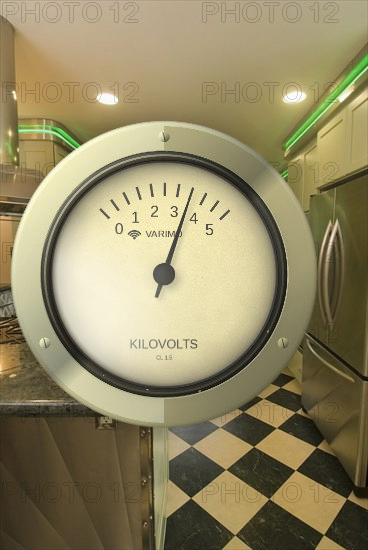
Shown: 3.5; kV
